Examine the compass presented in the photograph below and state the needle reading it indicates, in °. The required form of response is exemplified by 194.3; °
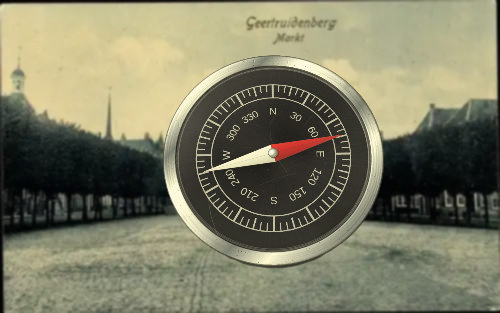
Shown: 75; °
